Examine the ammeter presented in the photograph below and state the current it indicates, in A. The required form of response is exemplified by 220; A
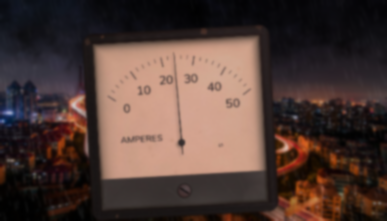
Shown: 24; A
